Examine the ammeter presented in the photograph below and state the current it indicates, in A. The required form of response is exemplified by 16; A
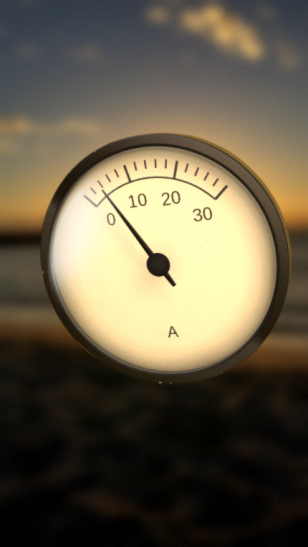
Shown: 4; A
